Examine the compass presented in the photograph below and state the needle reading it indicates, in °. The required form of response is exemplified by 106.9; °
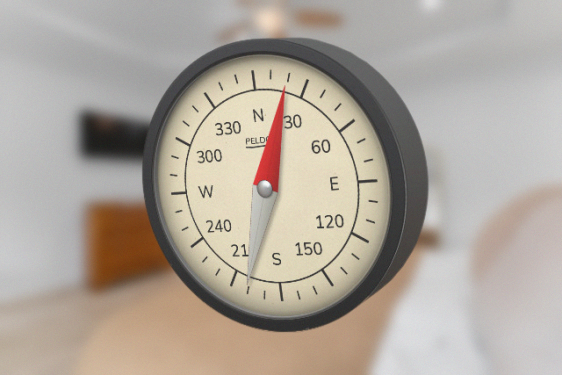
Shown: 20; °
